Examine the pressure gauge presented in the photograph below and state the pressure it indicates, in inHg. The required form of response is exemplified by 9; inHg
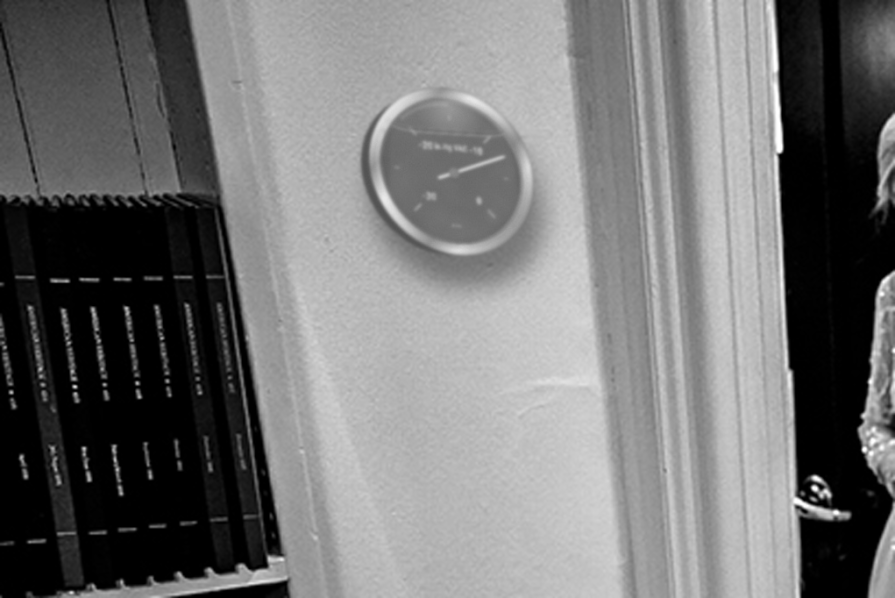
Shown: -7.5; inHg
